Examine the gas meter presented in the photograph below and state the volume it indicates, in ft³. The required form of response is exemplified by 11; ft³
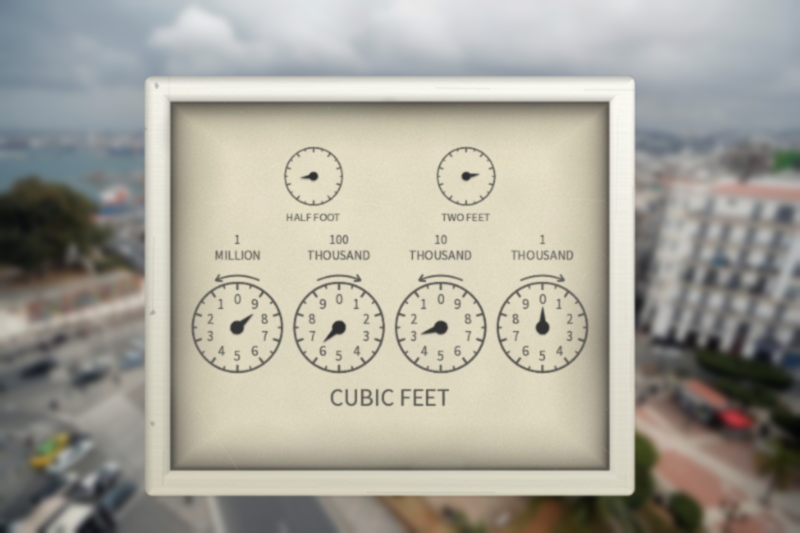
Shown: 863000; ft³
